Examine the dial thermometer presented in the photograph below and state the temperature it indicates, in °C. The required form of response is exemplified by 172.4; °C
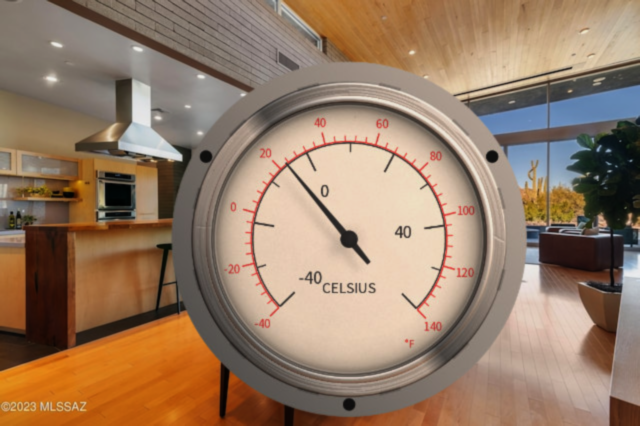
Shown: -5; °C
